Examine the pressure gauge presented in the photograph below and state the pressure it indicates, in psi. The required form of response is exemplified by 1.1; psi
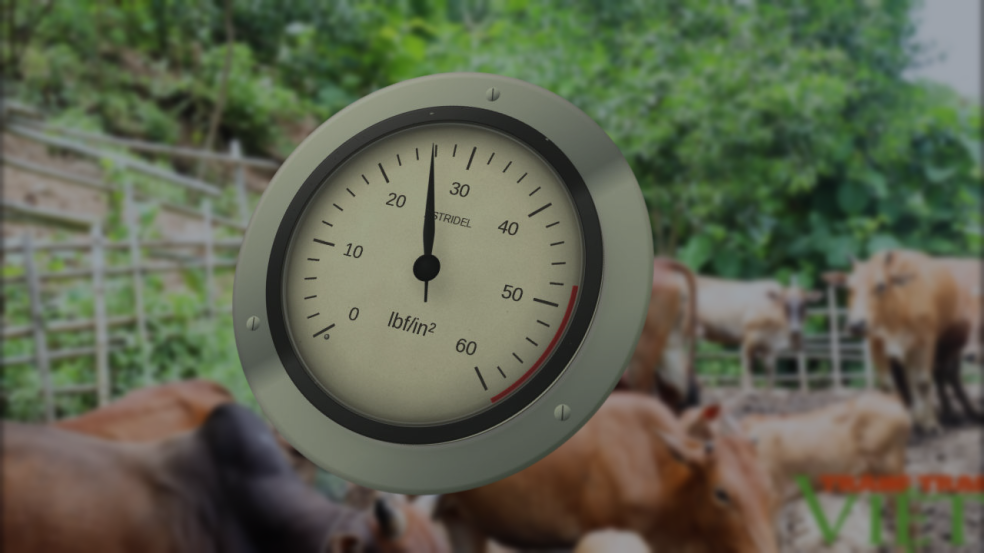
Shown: 26; psi
